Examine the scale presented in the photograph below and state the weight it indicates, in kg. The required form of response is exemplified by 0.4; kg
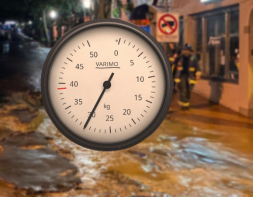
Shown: 30; kg
